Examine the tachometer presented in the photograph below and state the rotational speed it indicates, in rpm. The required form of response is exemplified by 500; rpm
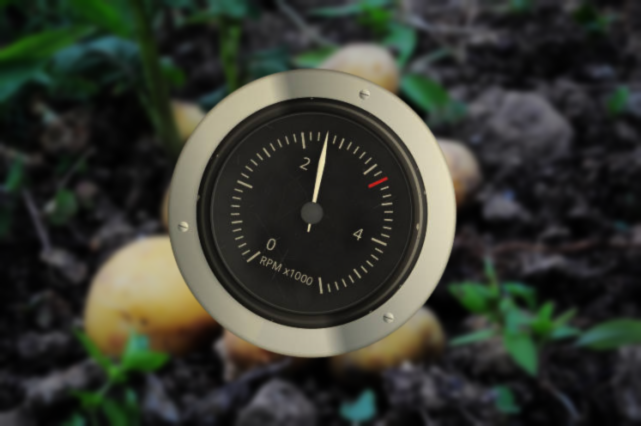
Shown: 2300; rpm
